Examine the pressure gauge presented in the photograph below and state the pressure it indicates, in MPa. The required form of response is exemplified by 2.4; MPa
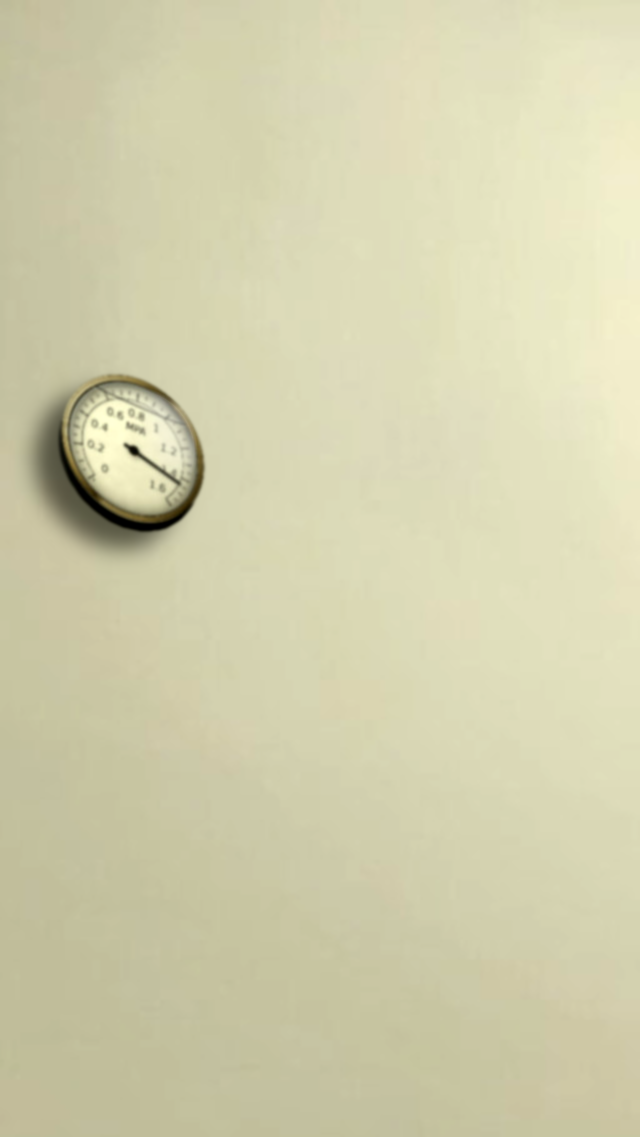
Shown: 1.45; MPa
